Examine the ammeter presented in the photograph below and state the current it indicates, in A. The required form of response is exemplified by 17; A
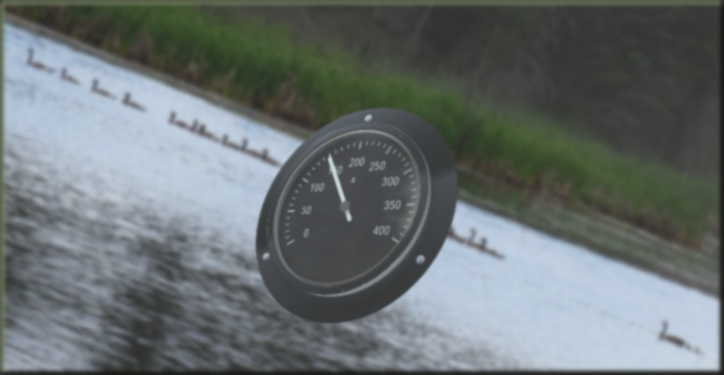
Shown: 150; A
